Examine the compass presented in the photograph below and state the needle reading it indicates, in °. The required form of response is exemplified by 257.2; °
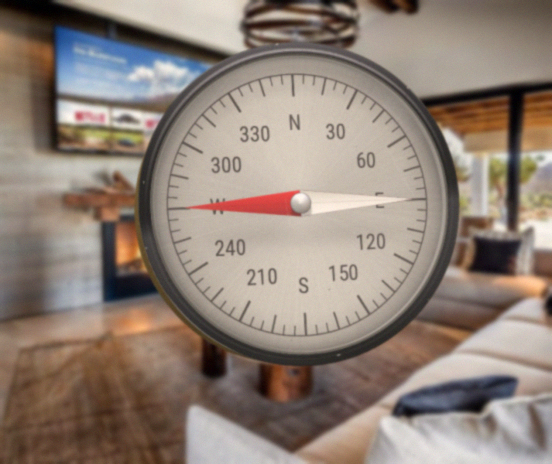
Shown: 270; °
